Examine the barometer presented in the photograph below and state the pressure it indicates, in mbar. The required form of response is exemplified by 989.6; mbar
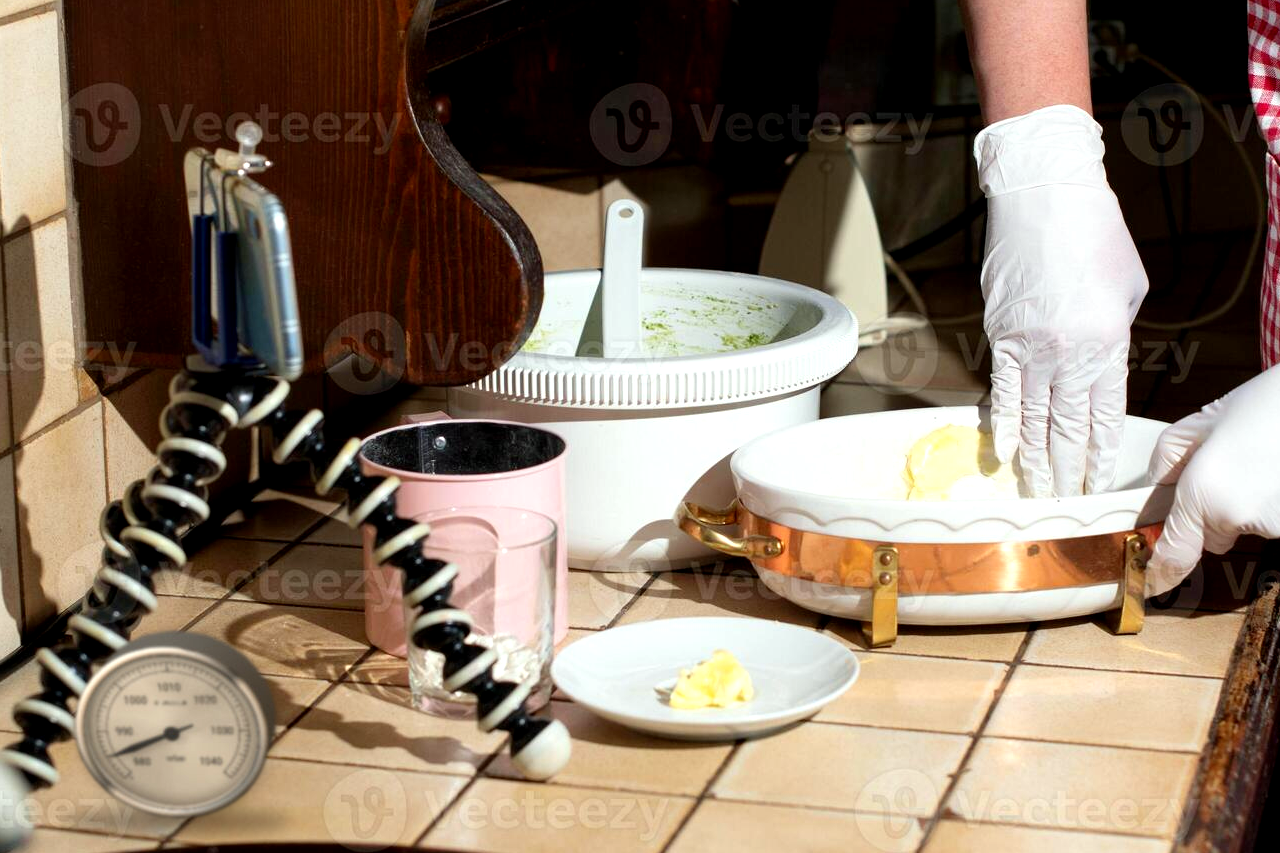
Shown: 985; mbar
